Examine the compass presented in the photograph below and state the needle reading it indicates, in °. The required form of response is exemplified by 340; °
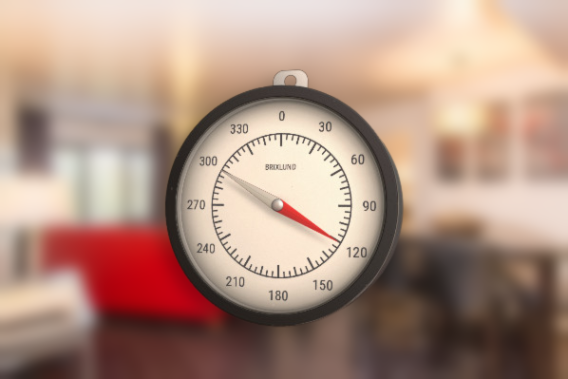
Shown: 120; °
